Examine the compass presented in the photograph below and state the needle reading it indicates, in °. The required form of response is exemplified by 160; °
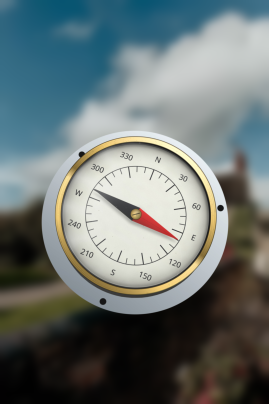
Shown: 100; °
